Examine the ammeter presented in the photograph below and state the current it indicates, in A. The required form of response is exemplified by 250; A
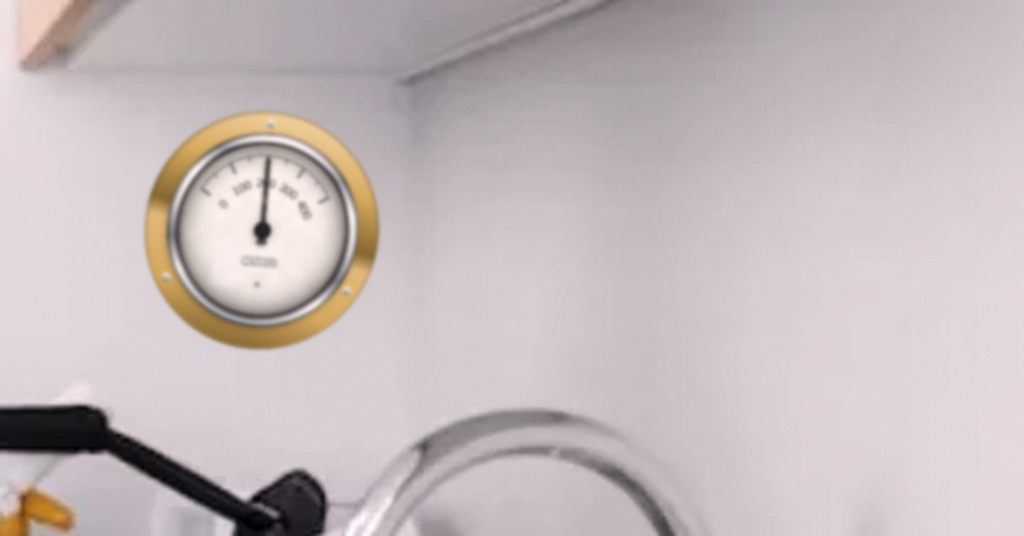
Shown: 200; A
